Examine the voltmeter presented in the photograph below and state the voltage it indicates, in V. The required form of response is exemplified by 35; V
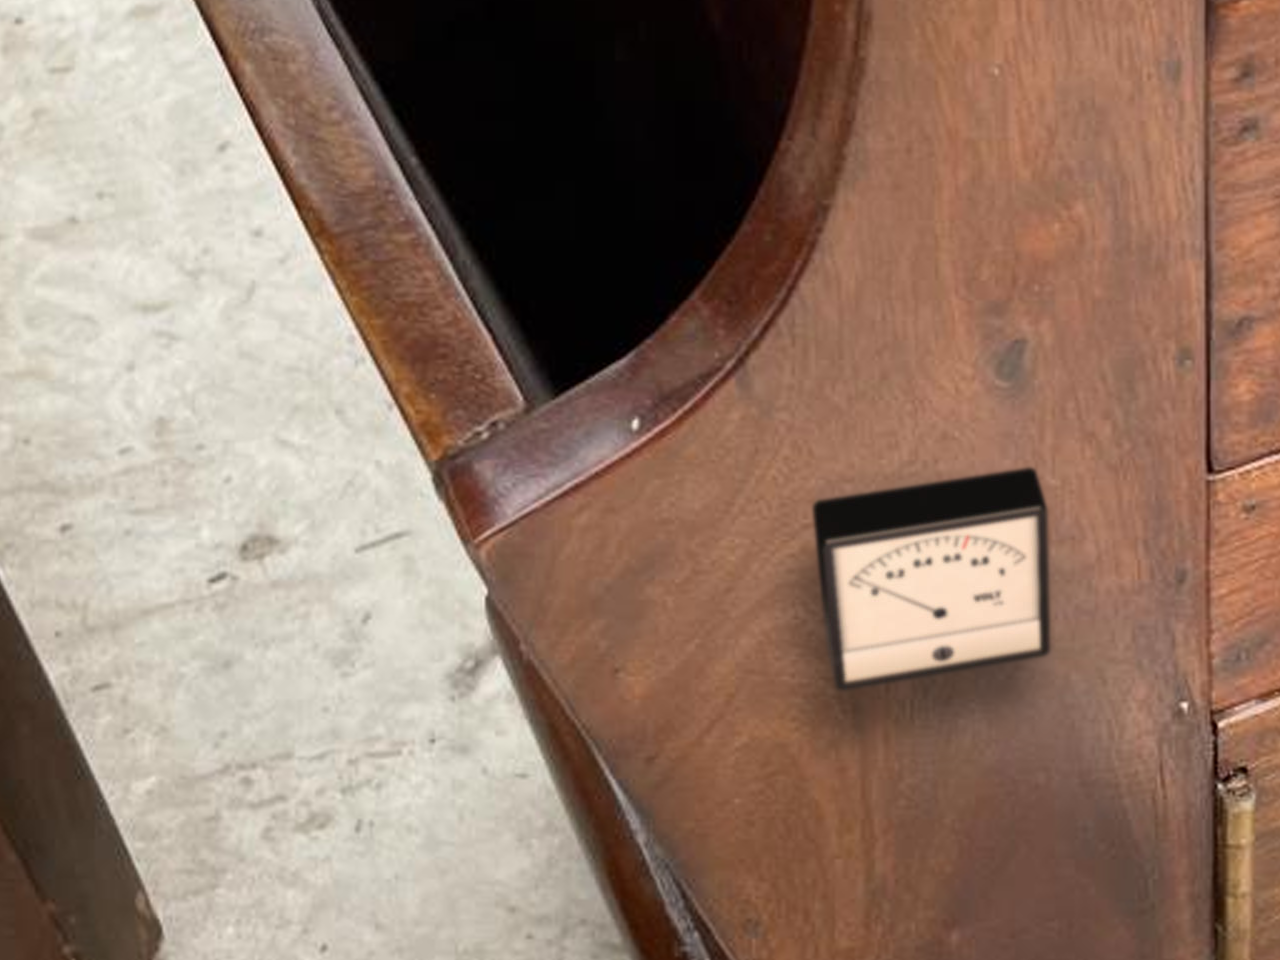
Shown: 0.05; V
